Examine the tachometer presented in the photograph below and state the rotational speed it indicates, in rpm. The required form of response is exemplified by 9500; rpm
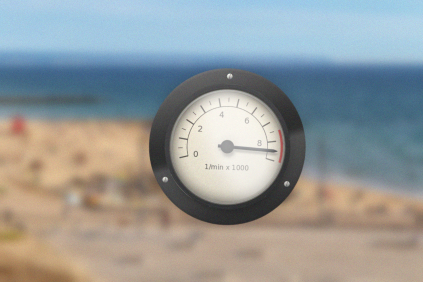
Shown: 8500; rpm
